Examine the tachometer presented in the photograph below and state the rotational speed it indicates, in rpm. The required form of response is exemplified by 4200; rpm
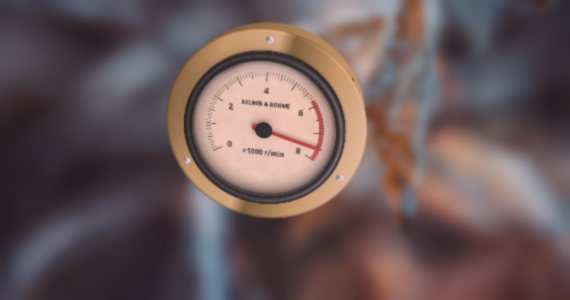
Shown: 7500; rpm
